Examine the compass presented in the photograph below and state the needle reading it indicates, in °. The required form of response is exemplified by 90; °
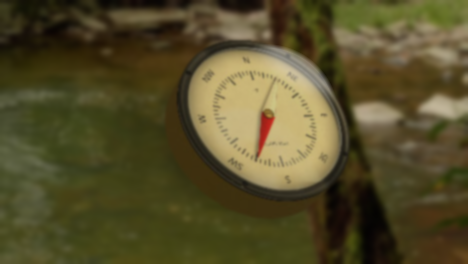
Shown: 210; °
